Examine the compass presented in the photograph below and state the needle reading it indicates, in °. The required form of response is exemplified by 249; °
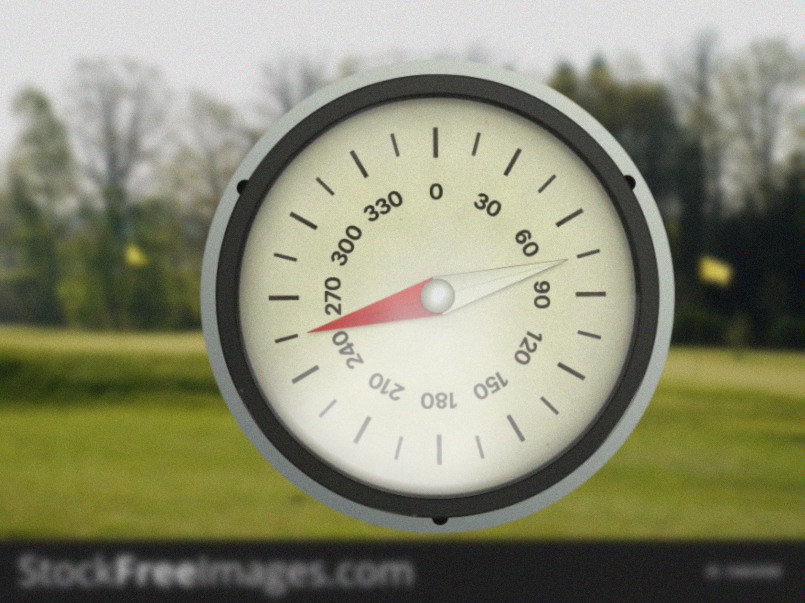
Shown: 255; °
